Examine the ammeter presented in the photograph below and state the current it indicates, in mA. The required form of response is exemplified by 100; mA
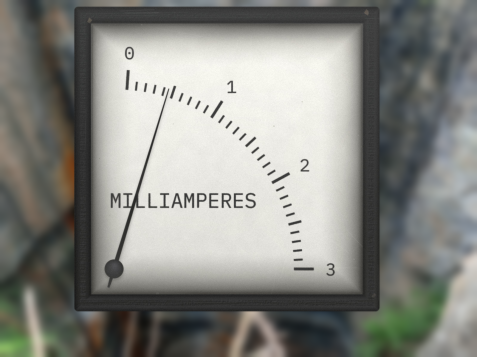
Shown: 0.45; mA
